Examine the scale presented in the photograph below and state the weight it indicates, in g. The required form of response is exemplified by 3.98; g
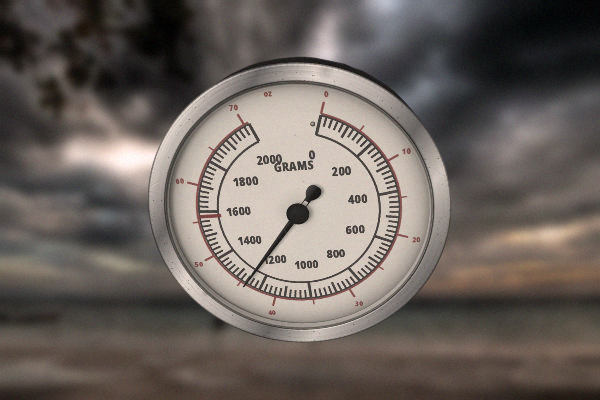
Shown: 1260; g
